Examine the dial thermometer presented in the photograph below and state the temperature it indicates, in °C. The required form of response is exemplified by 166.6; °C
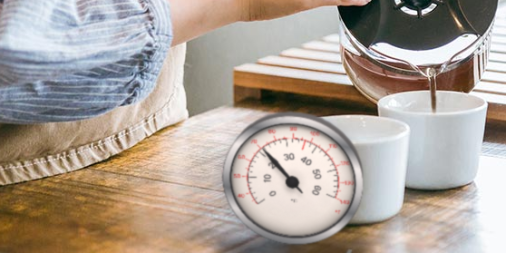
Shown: 22; °C
